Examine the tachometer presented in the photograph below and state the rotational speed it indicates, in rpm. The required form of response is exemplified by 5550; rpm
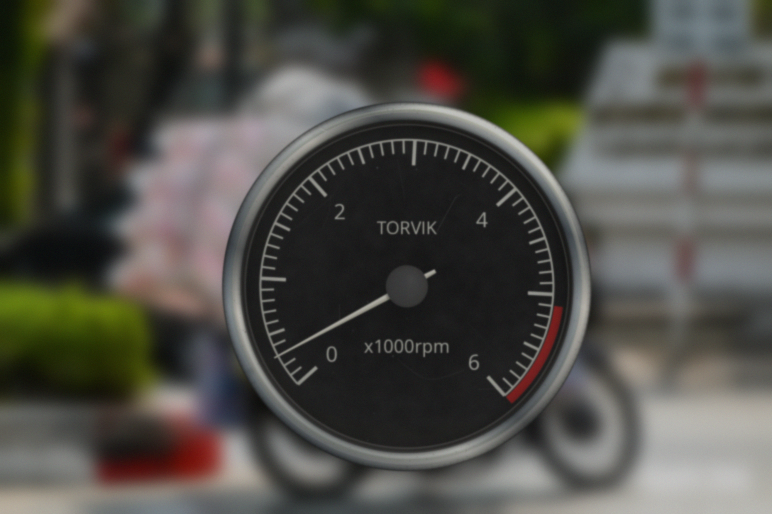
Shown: 300; rpm
